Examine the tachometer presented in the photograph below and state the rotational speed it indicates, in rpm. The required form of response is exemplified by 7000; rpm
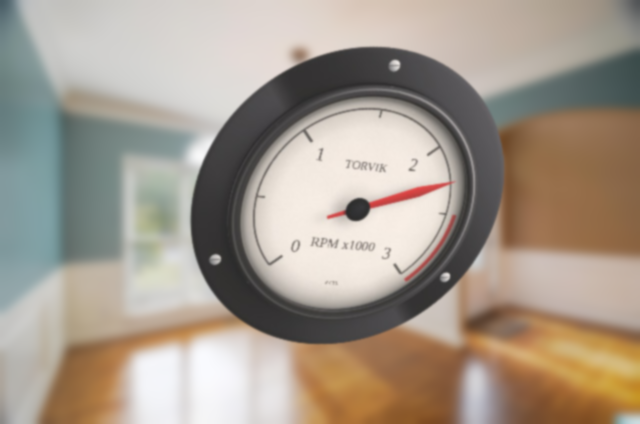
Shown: 2250; rpm
